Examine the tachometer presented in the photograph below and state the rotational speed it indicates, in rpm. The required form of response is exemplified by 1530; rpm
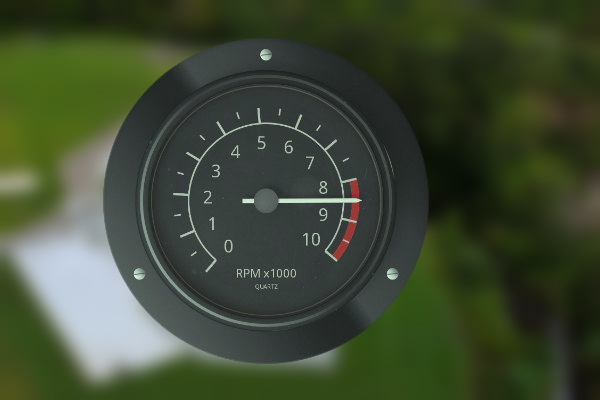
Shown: 8500; rpm
